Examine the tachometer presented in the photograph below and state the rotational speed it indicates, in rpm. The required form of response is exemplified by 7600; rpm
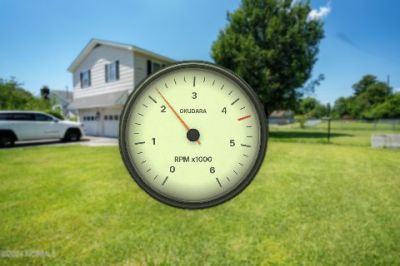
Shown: 2200; rpm
